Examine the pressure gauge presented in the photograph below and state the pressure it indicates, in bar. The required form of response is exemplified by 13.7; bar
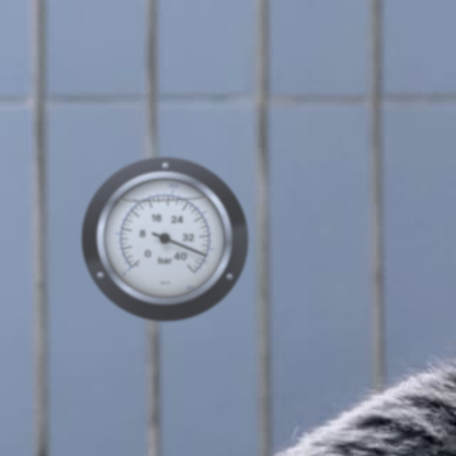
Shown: 36; bar
